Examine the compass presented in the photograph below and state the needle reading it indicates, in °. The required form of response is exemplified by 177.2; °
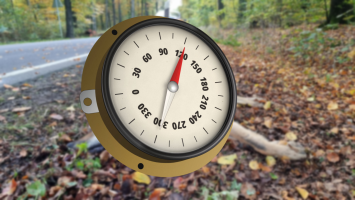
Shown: 120; °
